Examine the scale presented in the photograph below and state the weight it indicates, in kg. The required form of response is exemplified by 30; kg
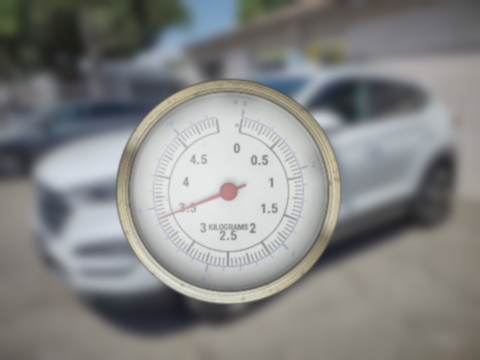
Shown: 3.5; kg
